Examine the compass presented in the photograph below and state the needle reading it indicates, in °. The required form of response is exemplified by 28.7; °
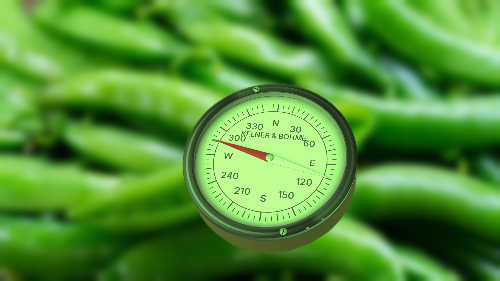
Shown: 285; °
